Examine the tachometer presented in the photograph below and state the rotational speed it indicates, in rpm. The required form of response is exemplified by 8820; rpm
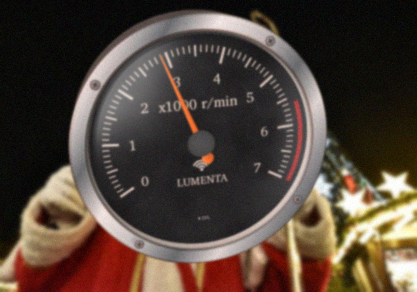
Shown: 2900; rpm
